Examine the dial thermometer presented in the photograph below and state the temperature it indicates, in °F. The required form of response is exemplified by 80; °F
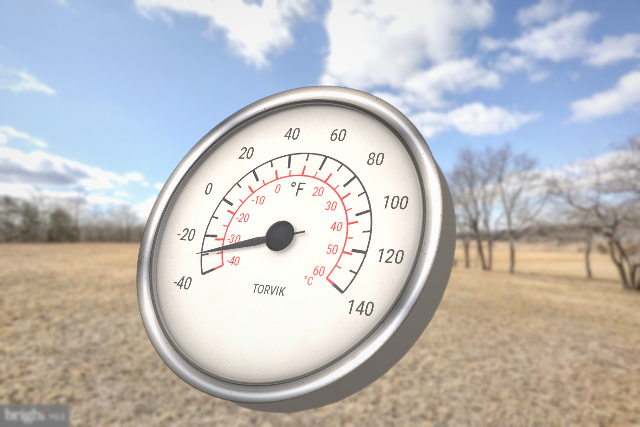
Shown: -30; °F
